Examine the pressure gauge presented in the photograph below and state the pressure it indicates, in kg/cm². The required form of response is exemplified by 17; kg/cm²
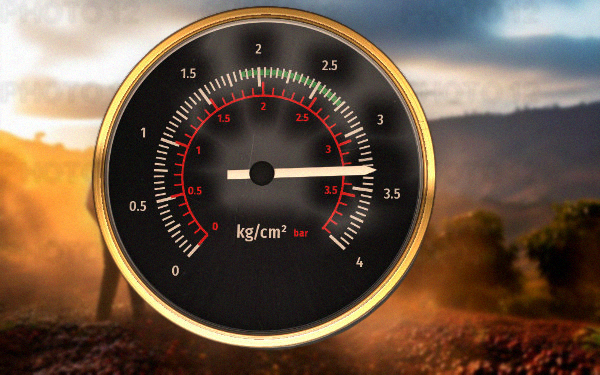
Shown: 3.35; kg/cm²
